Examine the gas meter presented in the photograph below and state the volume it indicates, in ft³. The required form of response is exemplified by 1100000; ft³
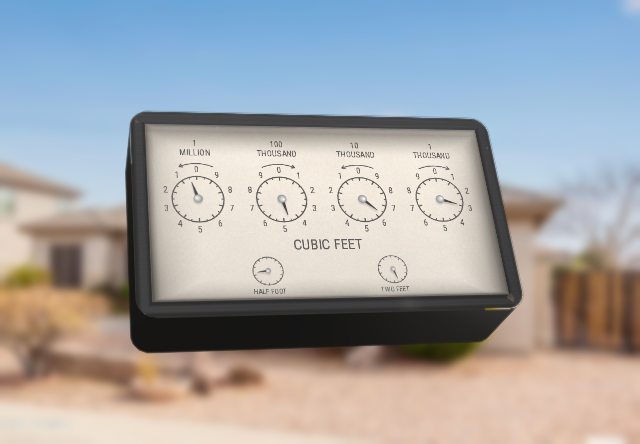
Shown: 46300; ft³
